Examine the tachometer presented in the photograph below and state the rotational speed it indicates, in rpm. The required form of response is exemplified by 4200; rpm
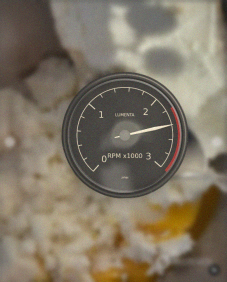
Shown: 2400; rpm
